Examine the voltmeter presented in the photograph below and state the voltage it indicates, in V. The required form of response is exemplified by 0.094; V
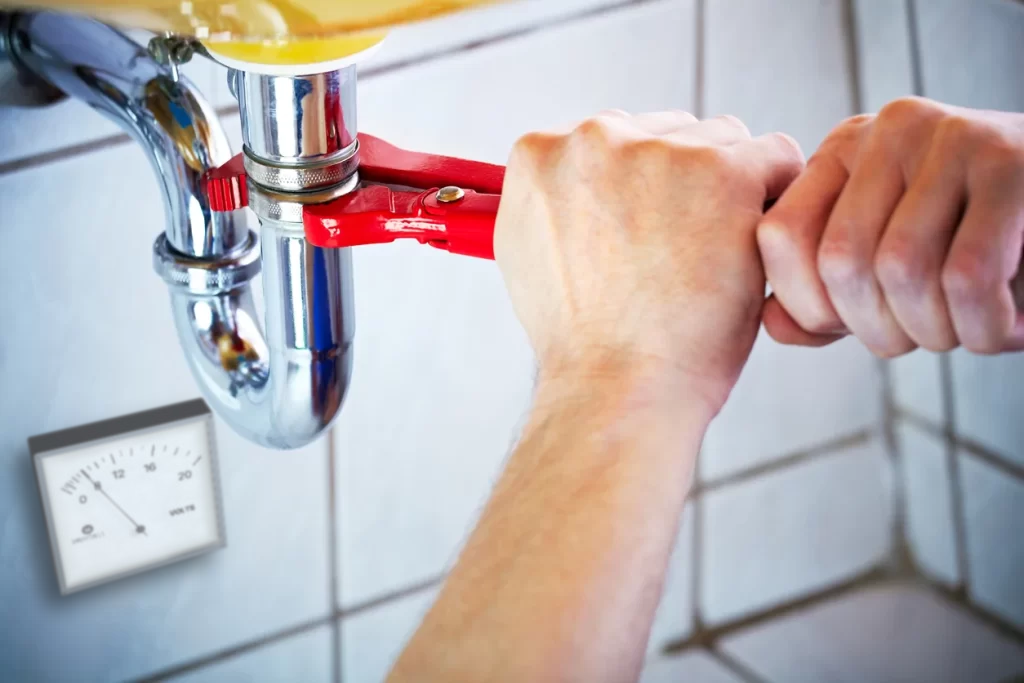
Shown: 8; V
